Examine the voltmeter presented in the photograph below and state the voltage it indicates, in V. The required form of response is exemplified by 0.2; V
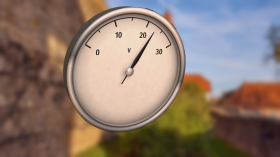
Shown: 22.5; V
